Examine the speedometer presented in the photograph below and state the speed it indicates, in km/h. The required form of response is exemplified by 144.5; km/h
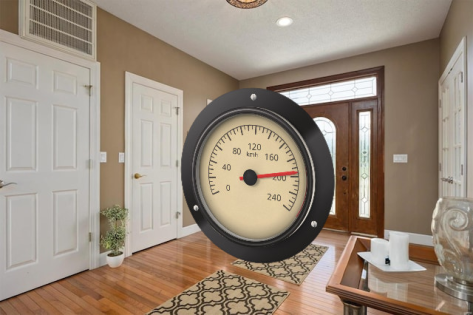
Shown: 195; km/h
